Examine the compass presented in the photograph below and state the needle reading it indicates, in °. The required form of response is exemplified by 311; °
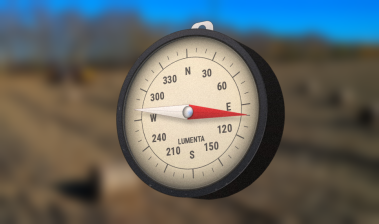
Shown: 100; °
